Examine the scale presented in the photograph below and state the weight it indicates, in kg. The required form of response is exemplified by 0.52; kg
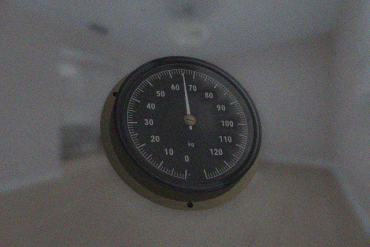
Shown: 65; kg
